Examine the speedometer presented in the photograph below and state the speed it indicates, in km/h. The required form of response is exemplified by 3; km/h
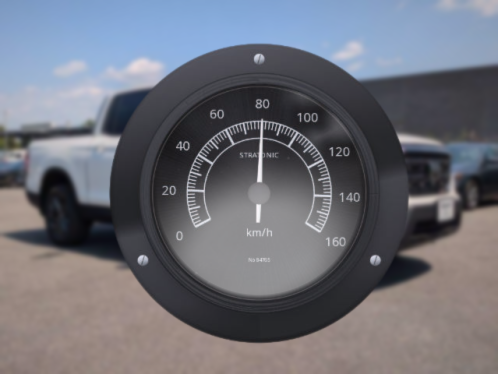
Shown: 80; km/h
